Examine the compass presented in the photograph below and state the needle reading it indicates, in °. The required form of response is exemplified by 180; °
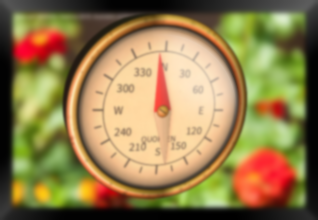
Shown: 352.5; °
